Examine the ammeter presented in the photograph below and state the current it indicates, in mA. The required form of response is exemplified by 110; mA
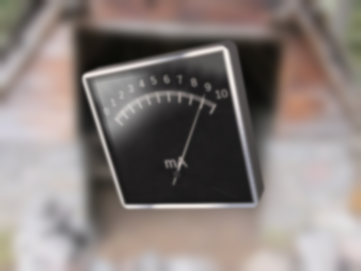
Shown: 9; mA
